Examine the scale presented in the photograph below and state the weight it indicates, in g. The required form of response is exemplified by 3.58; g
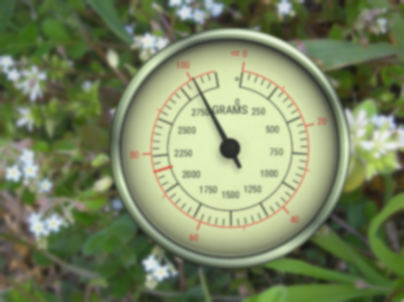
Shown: 2850; g
